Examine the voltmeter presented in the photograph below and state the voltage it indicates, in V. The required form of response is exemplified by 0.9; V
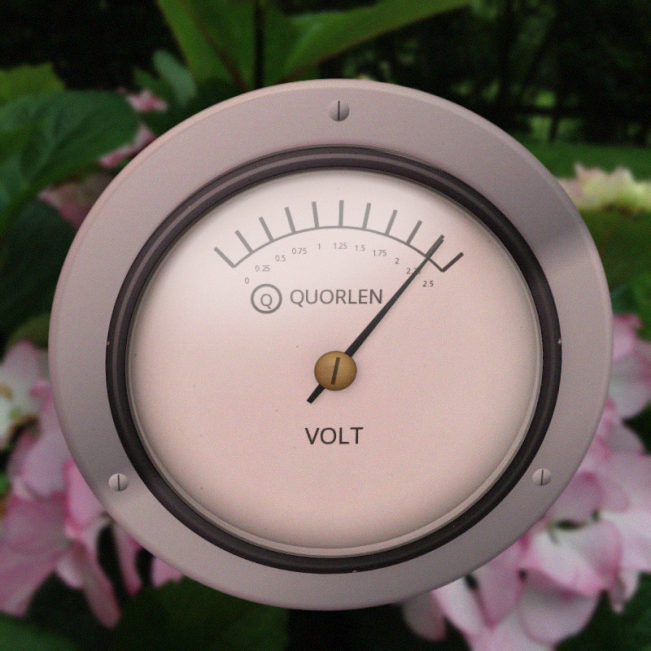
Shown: 2.25; V
